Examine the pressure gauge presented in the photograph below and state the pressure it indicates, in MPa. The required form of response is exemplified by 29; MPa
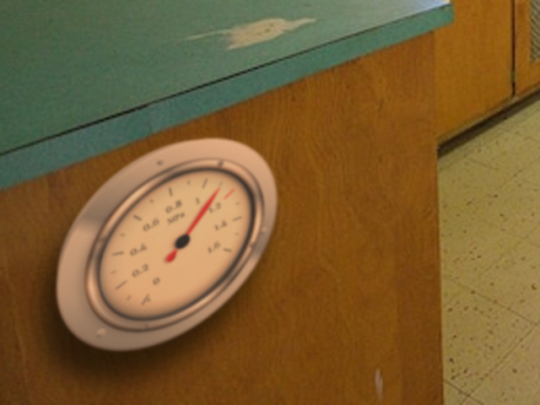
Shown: 1.1; MPa
